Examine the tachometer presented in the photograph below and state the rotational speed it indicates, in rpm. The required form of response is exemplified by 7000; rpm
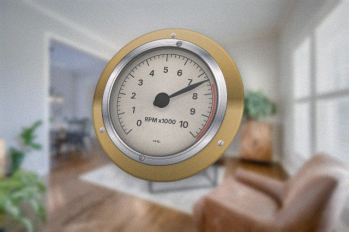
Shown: 7400; rpm
